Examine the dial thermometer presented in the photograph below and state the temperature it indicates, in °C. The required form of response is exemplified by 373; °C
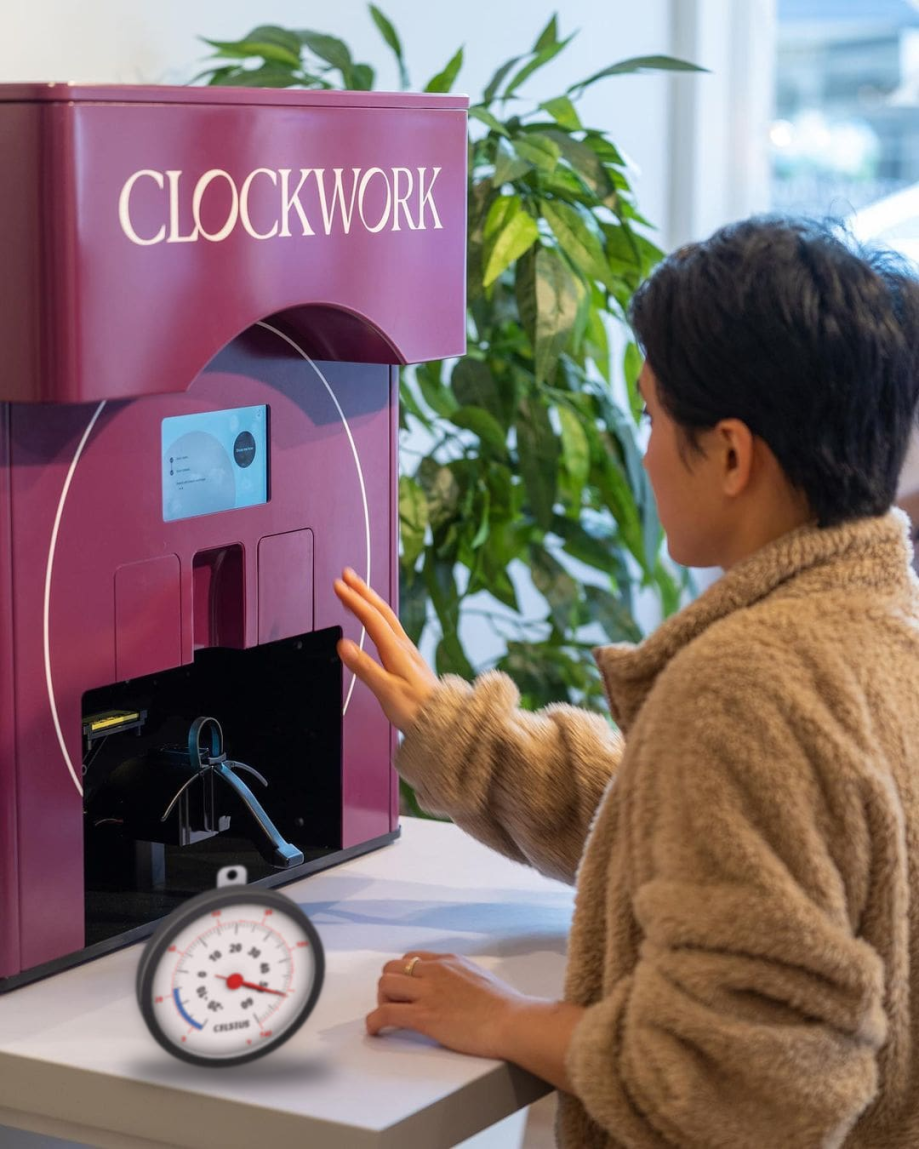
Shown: 50; °C
